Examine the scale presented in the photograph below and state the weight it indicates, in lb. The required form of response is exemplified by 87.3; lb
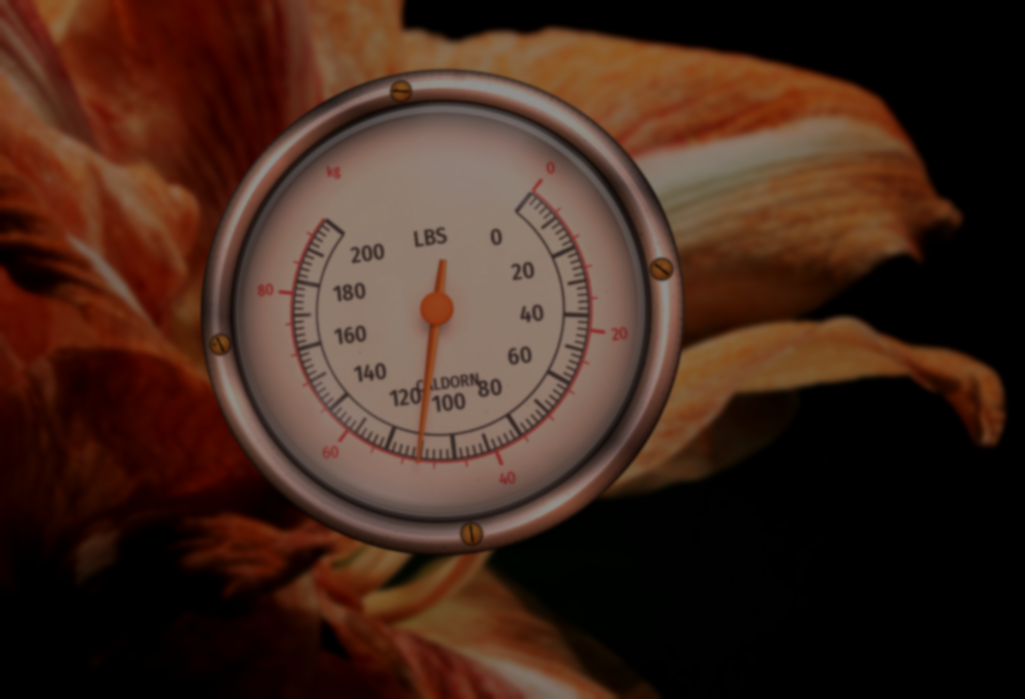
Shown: 110; lb
